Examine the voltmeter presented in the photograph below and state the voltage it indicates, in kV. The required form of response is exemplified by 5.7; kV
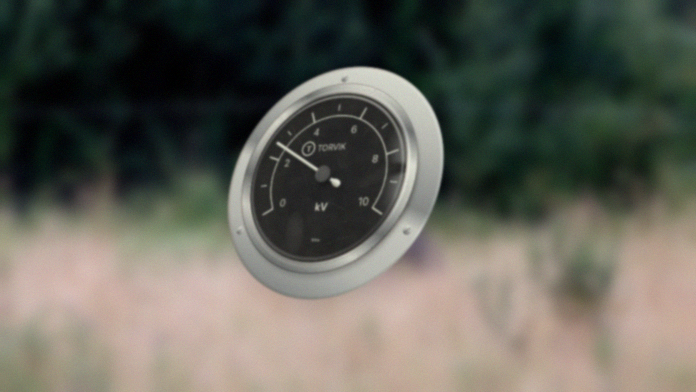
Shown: 2.5; kV
